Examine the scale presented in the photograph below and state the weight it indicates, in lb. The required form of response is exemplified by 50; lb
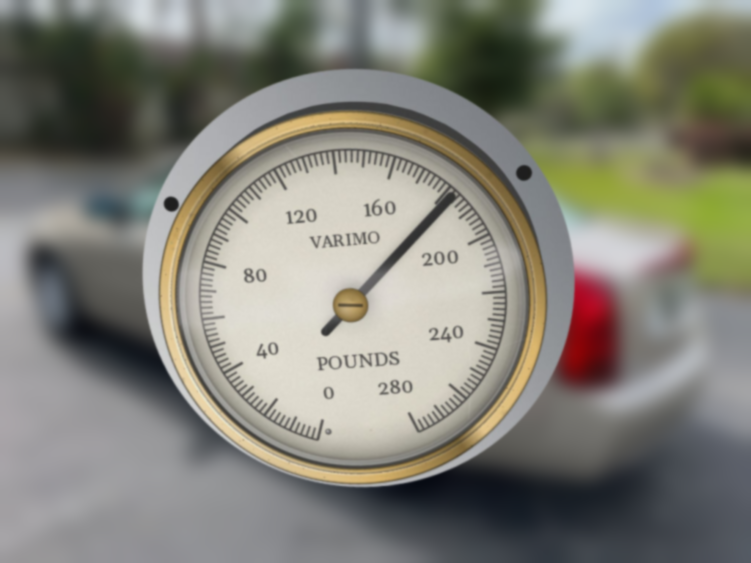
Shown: 182; lb
